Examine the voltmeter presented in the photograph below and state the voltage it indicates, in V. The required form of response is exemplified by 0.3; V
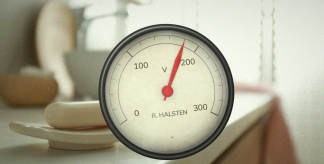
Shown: 180; V
